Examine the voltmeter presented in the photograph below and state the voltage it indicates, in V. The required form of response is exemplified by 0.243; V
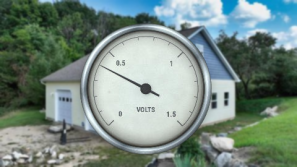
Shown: 0.4; V
